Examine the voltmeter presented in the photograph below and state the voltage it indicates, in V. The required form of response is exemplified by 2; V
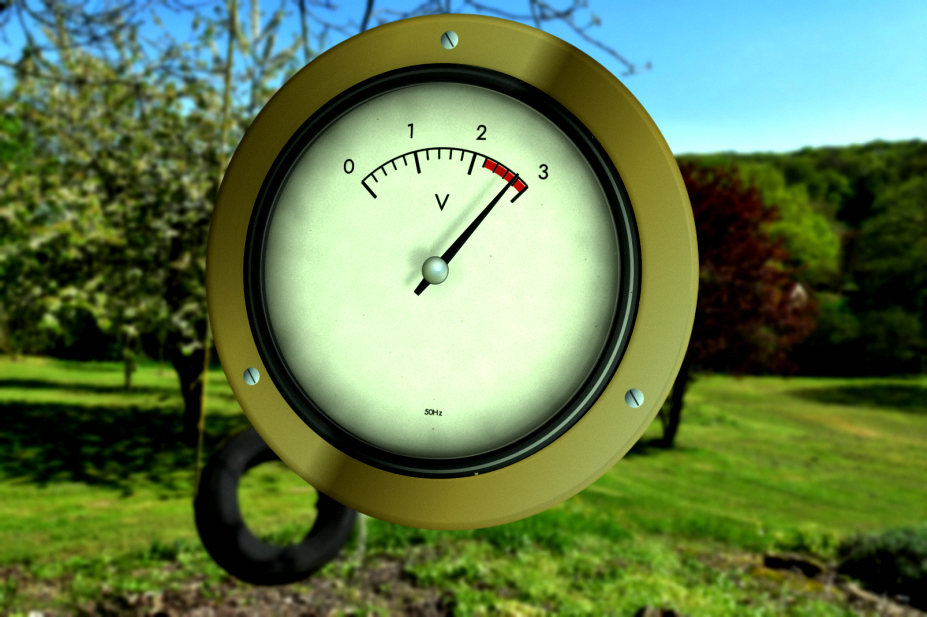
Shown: 2.8; V
